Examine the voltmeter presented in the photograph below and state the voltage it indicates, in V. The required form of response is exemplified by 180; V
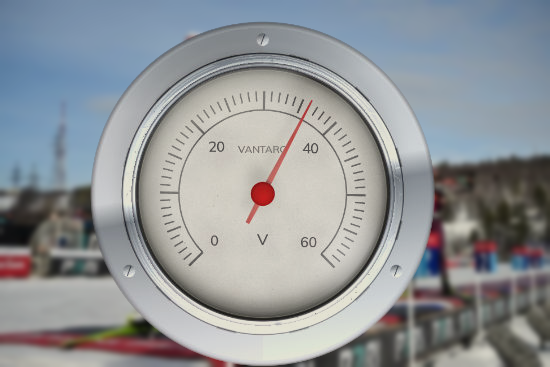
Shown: 36; V
